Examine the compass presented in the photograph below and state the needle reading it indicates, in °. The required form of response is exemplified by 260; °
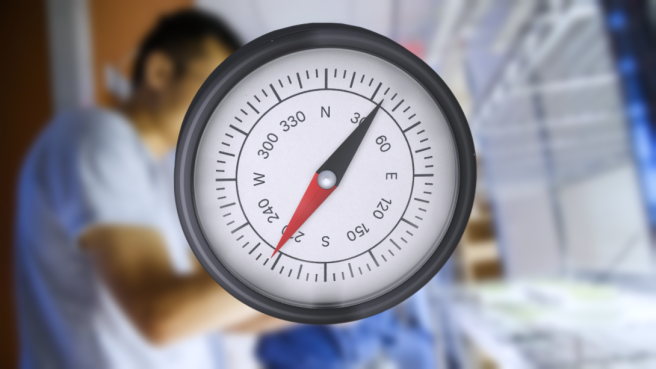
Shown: 215; °
